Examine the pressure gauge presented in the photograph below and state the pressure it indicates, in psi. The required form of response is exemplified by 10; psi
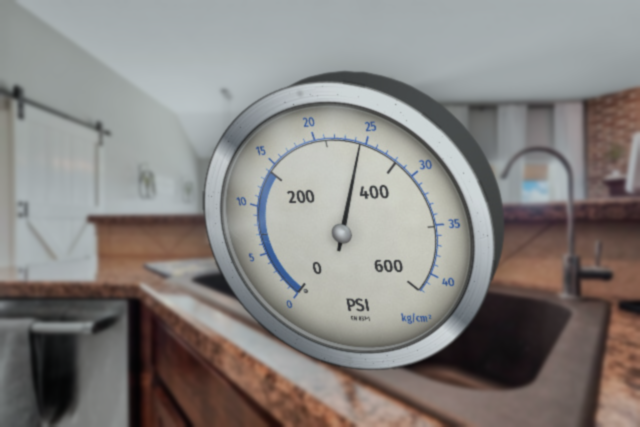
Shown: 350; psi
